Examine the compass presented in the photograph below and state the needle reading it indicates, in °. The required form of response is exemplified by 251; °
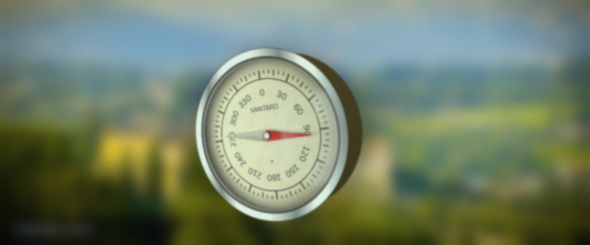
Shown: 95; °
